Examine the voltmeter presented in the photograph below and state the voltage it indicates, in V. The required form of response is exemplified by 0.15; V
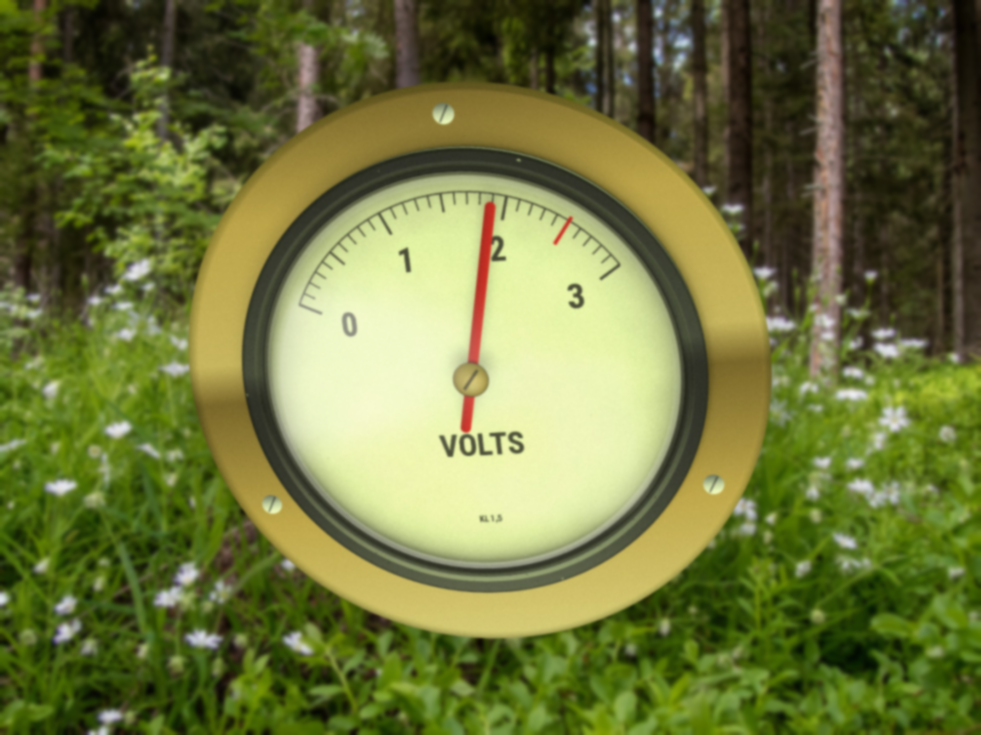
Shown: 1.9; V
